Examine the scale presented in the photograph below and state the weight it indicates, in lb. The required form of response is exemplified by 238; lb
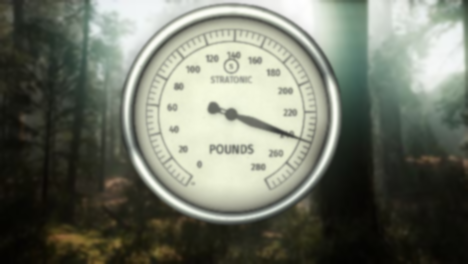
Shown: 240; lb
